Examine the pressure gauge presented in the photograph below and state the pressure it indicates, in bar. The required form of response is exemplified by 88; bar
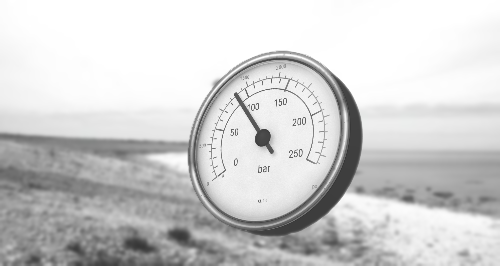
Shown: 90; bar
